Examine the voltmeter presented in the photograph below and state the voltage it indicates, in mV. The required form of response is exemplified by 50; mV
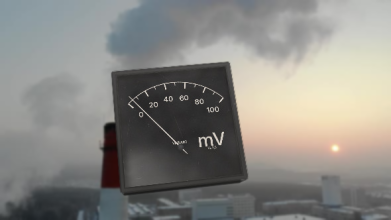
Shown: 5; mV
